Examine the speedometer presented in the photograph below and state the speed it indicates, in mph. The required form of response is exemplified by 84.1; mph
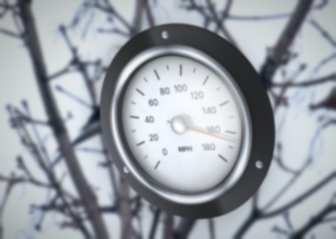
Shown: 165; mph
